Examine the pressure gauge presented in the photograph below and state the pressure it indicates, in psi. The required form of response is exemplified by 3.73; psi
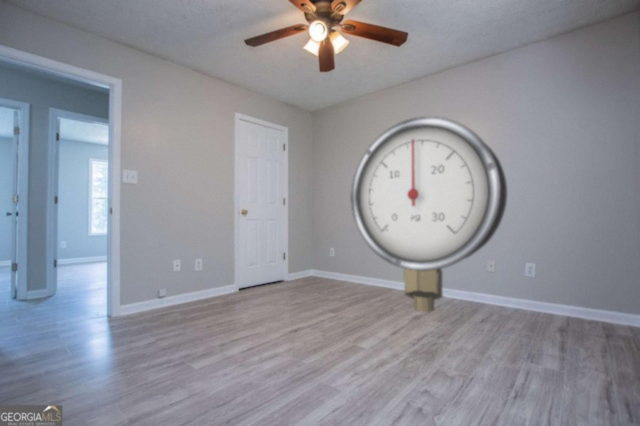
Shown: 15; psi
